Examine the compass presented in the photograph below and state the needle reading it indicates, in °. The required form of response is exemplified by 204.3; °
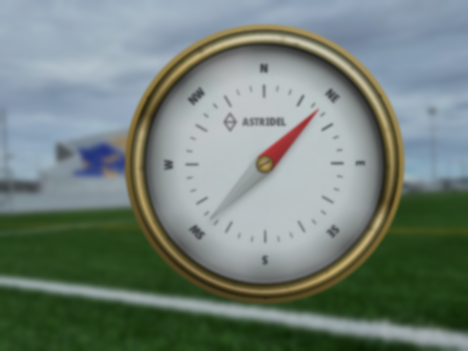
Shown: 45; °
